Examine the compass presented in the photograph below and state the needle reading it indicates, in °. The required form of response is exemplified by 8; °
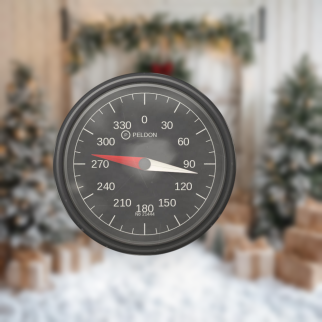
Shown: 280; °
